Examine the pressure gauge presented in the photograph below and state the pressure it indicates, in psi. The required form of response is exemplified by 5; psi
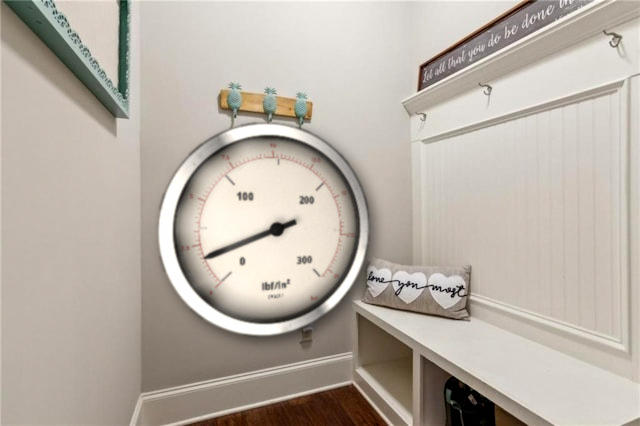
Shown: 25; psi
